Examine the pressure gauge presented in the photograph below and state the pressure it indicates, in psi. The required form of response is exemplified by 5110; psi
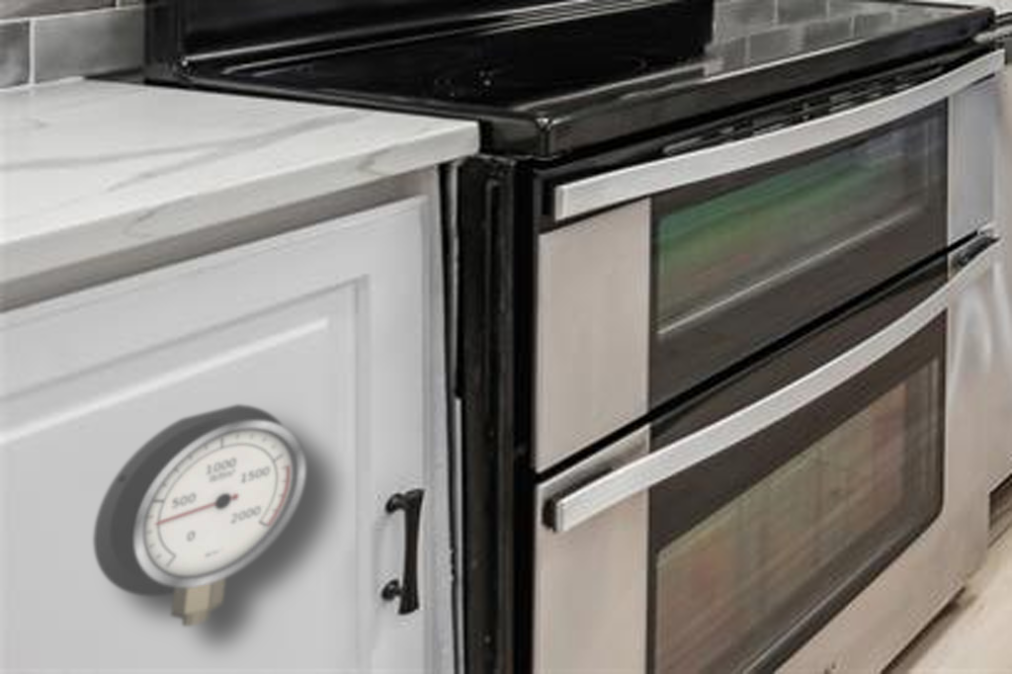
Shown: 350; psi
